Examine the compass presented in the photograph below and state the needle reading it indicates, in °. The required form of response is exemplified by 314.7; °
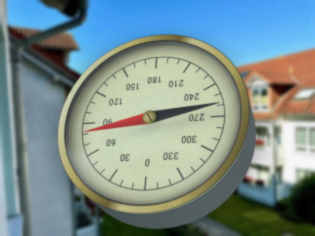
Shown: 80; °
